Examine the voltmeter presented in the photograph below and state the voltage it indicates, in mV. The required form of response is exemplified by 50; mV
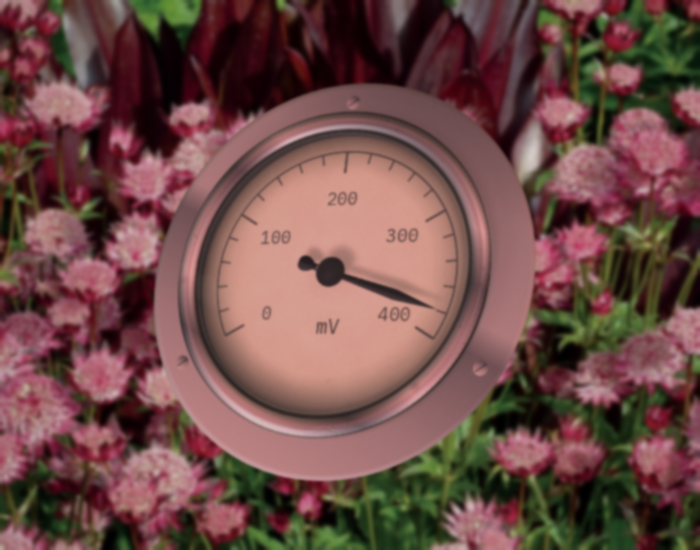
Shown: 380; mV
